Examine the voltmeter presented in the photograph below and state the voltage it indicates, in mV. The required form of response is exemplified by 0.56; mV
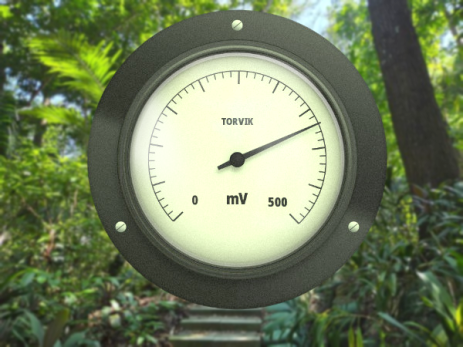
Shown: 370; mV
